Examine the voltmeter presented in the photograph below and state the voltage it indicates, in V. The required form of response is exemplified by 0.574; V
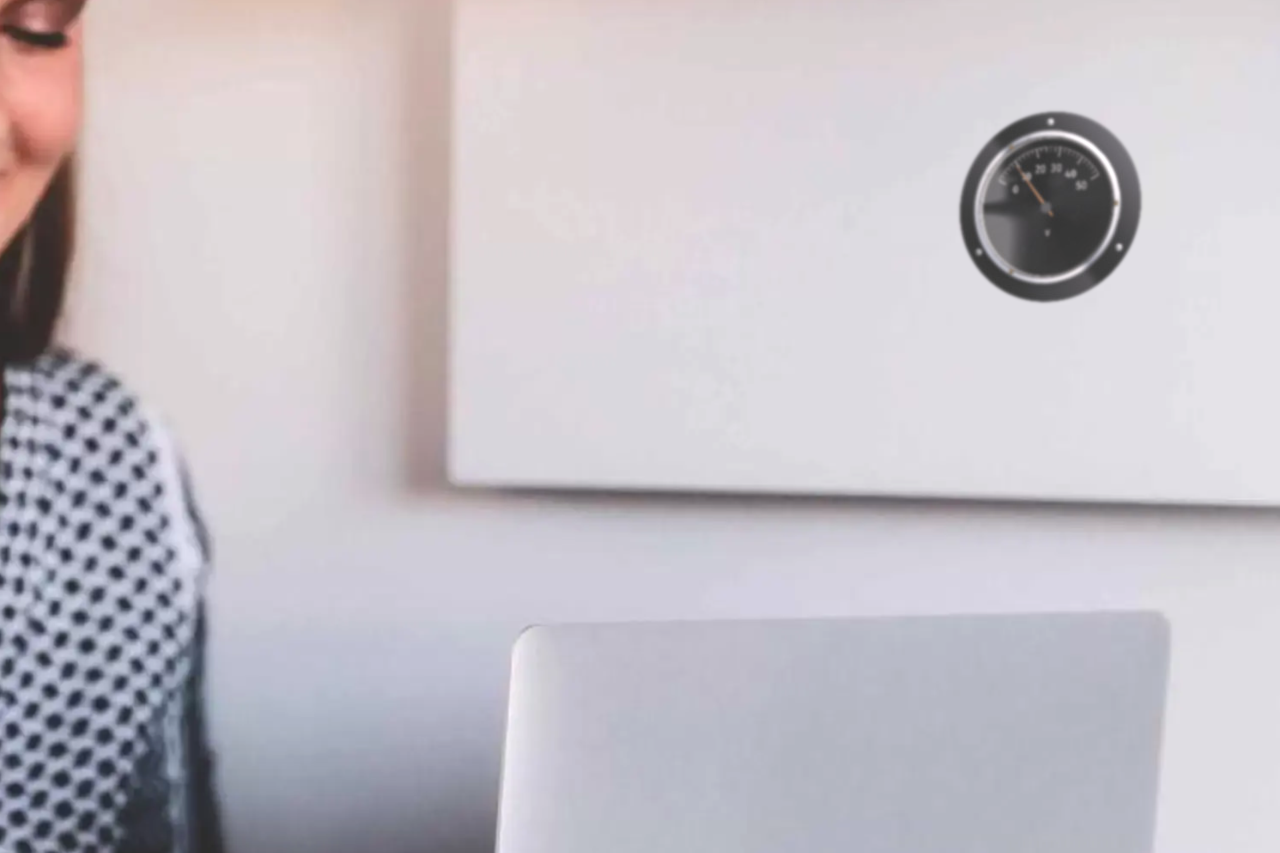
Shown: 10; V
